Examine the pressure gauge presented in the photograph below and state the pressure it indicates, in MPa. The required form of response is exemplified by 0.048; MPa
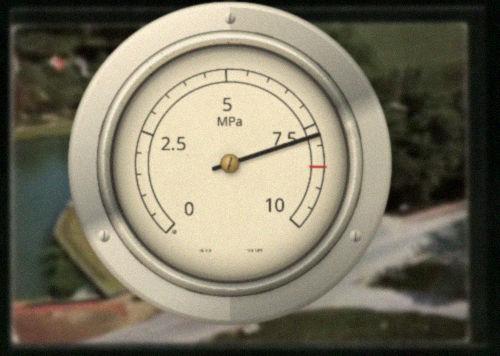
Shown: 7.75; MPa
